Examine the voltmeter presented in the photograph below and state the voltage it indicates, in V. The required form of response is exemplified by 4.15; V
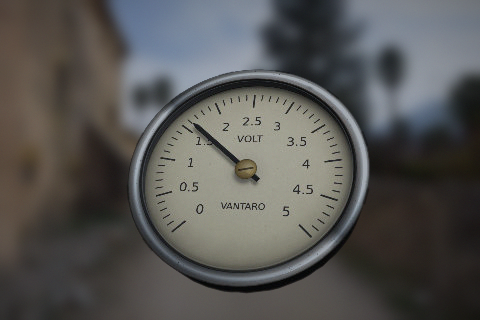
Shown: 1.6; V
